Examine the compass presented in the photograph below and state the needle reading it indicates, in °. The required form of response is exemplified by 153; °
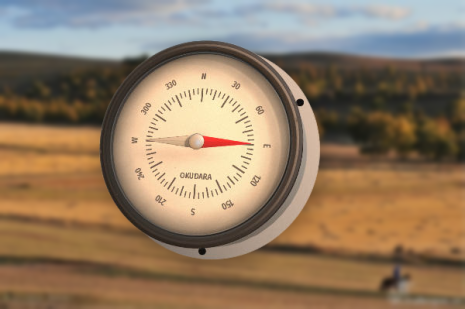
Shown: 90; °
